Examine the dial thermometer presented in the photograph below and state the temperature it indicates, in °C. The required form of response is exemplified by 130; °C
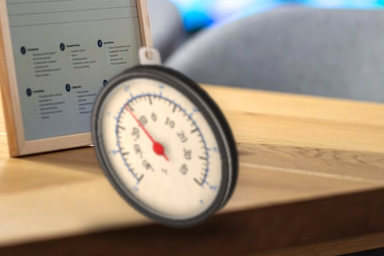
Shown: -10; °C
